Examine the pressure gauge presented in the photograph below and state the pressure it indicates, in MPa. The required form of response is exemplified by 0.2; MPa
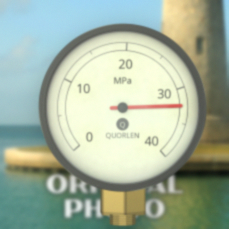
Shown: 32.5; MPa
